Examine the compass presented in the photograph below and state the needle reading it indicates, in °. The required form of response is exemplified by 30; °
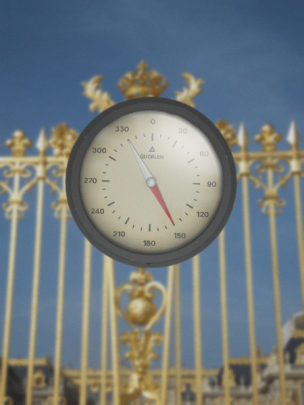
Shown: 150; °
